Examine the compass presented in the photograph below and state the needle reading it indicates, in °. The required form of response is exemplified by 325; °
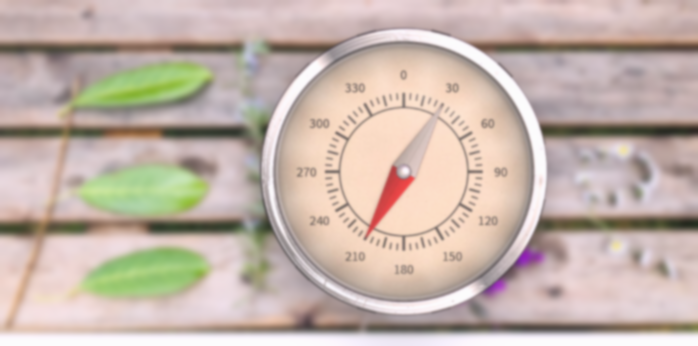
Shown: 210; °
